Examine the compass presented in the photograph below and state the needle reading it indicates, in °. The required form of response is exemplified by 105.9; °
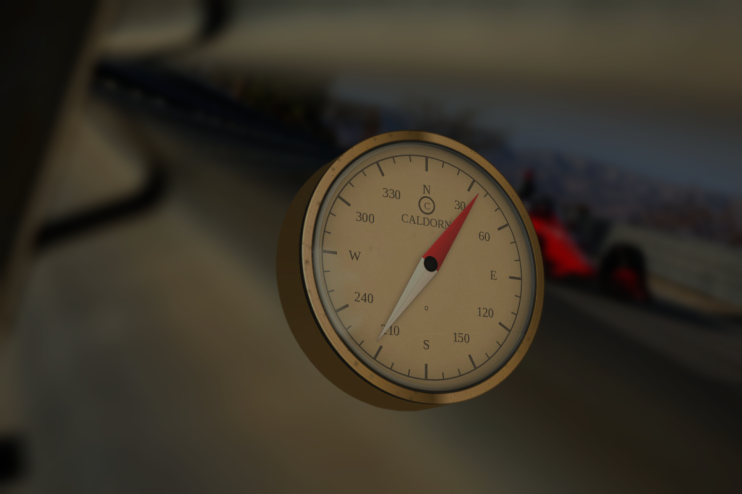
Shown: 35; °
